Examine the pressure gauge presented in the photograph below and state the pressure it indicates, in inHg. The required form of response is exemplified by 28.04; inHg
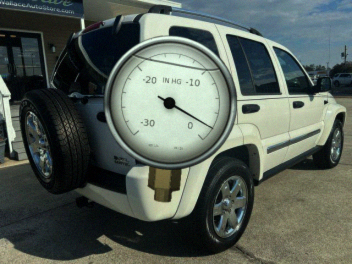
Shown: -2; inHg
